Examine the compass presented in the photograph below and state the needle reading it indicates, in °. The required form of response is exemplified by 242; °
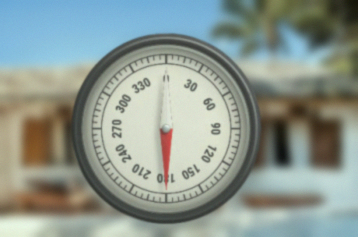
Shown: 180; °
